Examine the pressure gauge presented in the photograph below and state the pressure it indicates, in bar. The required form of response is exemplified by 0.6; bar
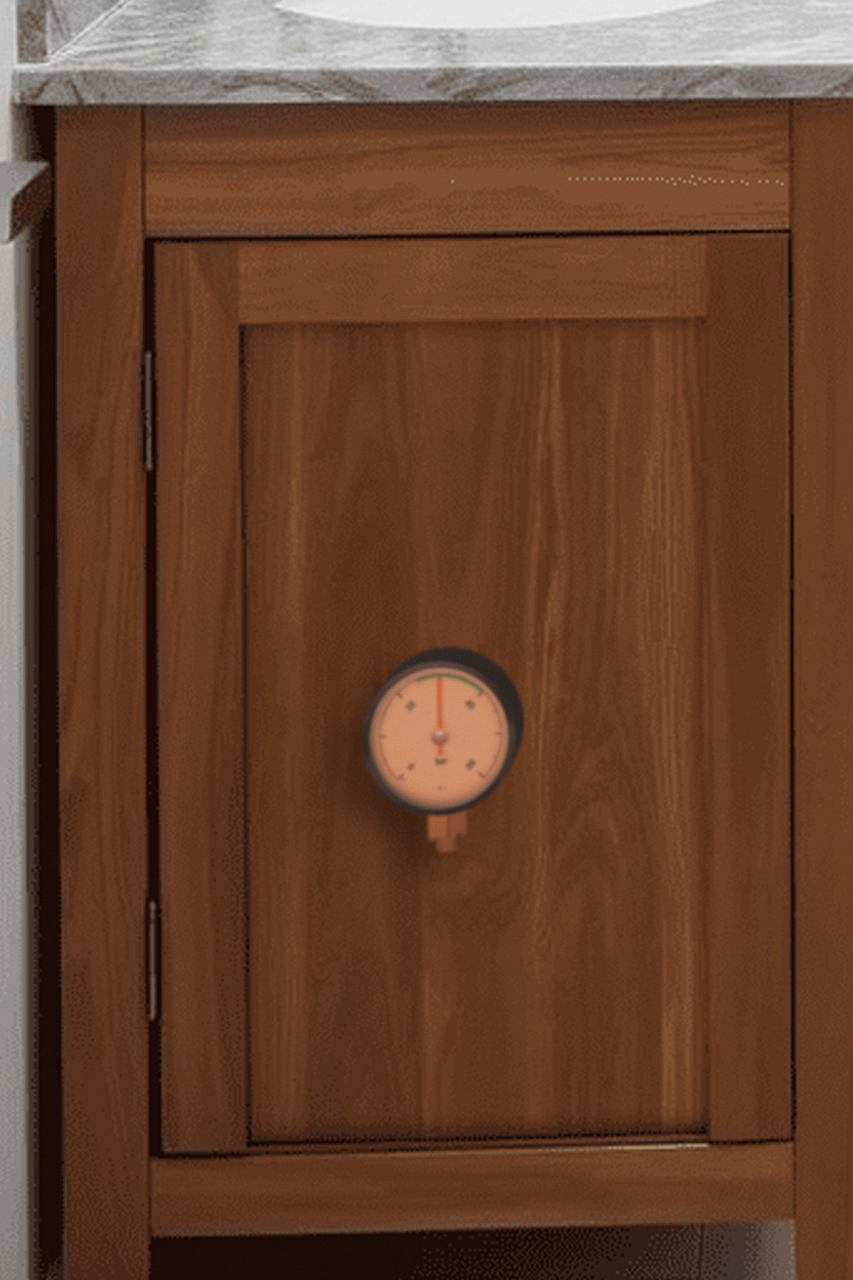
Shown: 30; bar
